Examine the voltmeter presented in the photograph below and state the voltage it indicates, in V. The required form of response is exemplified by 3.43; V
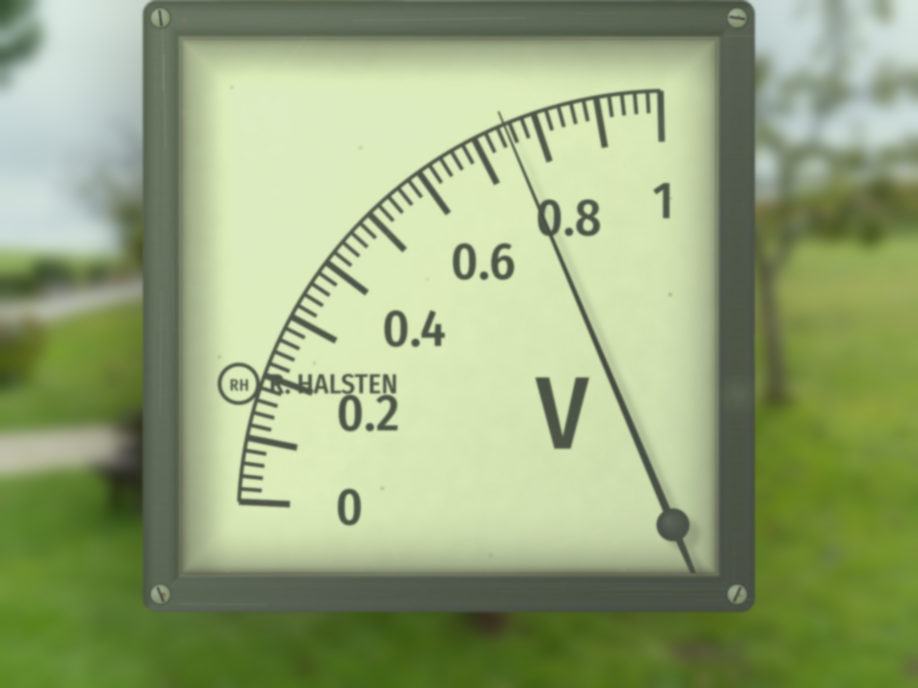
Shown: 0.75; V
